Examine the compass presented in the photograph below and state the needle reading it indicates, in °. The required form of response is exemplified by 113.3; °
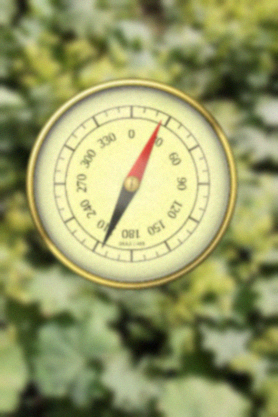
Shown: 25; °
